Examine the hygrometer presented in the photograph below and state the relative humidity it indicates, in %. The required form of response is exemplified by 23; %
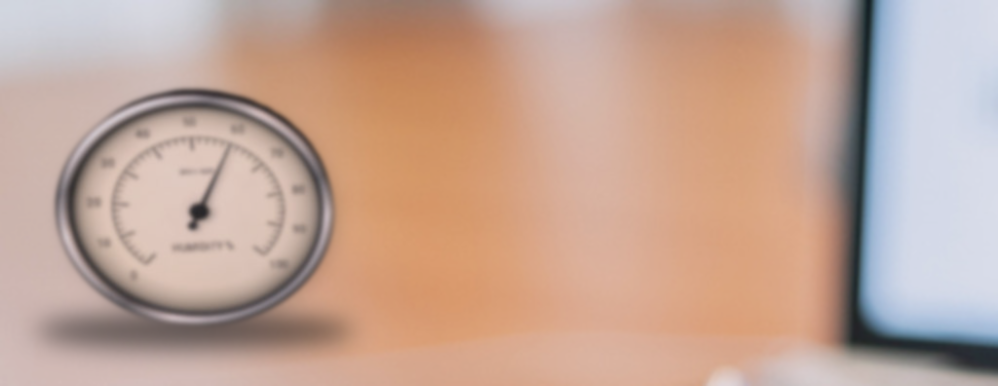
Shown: 60; %
